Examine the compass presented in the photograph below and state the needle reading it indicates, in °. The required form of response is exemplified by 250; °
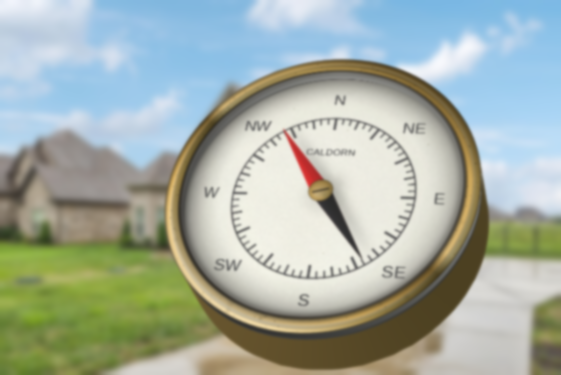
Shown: 325; °
